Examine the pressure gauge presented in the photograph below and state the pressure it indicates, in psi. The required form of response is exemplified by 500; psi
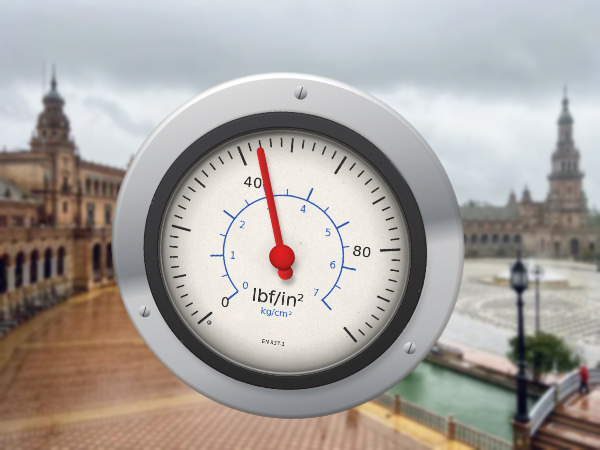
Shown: 44; psi
